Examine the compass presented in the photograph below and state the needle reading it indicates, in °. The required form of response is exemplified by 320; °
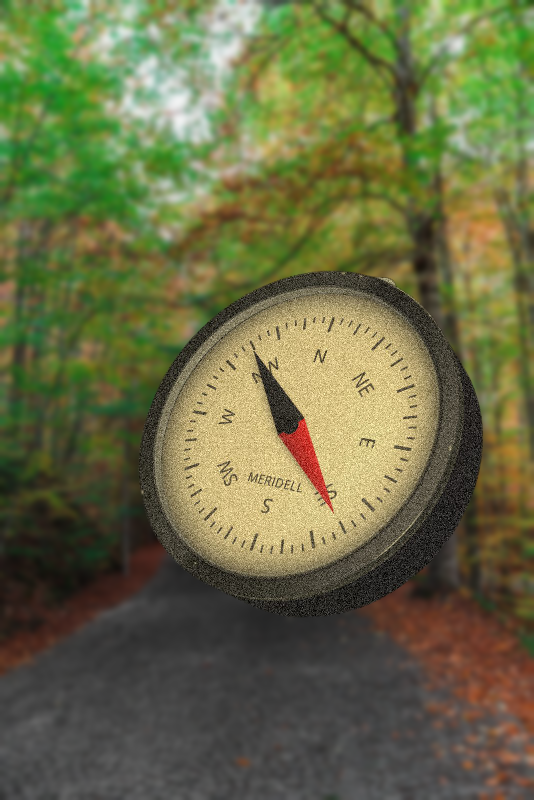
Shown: 135; °
